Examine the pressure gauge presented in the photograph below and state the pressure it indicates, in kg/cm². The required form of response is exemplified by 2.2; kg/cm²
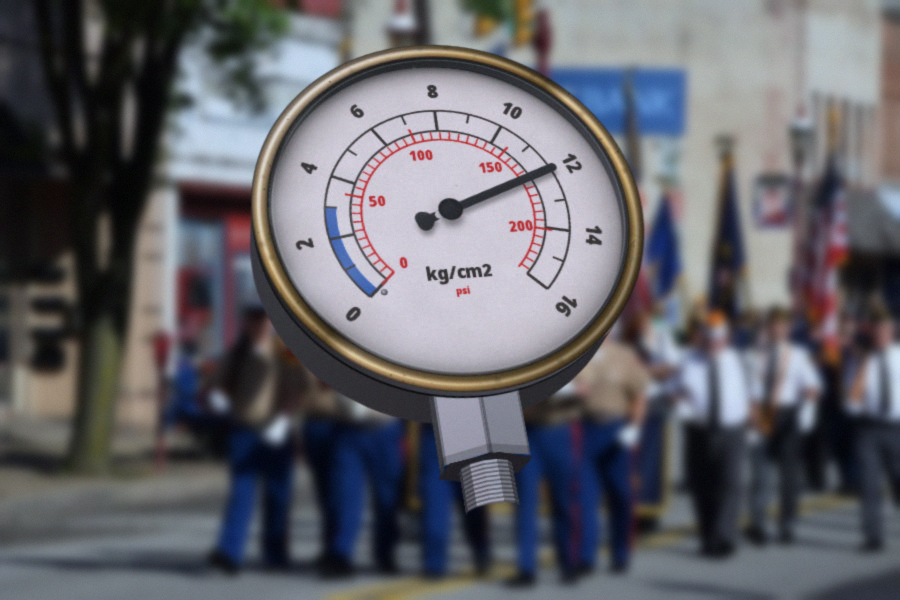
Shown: 12; kg/cm²
